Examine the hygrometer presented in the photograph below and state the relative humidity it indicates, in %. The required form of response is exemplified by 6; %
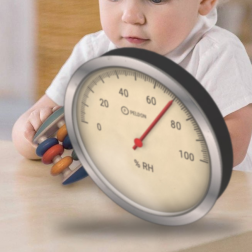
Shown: 70; %
